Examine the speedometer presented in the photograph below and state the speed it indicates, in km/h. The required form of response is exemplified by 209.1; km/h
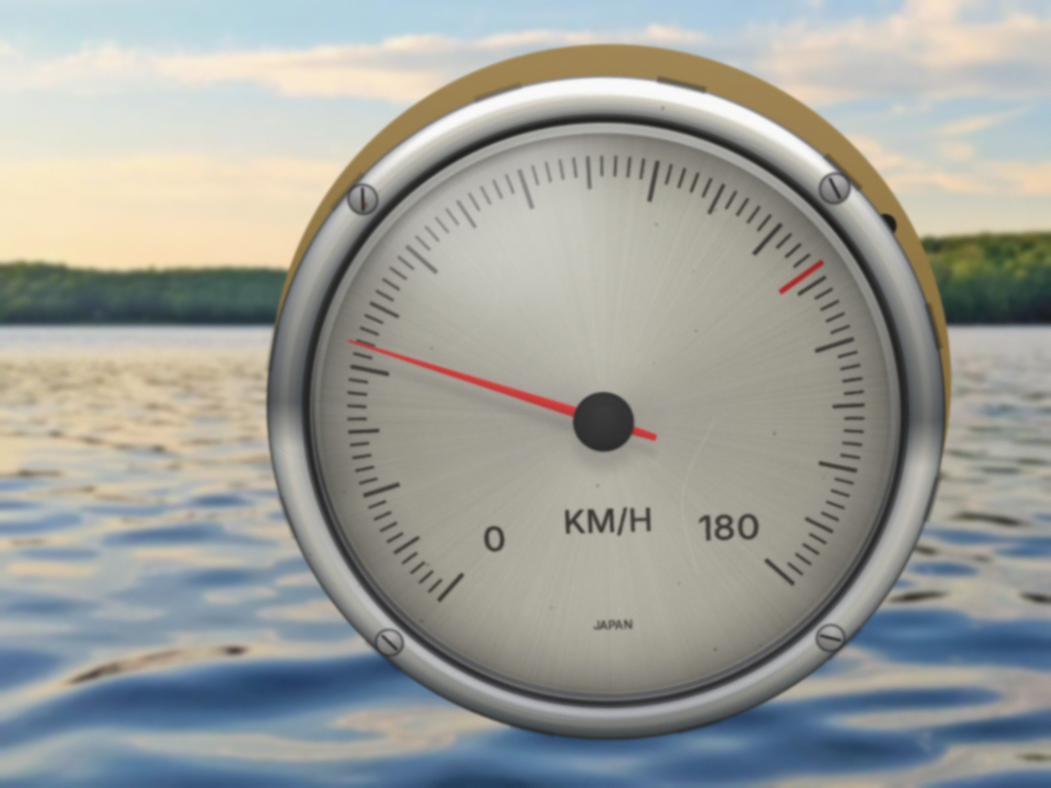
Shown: 44; km/h
